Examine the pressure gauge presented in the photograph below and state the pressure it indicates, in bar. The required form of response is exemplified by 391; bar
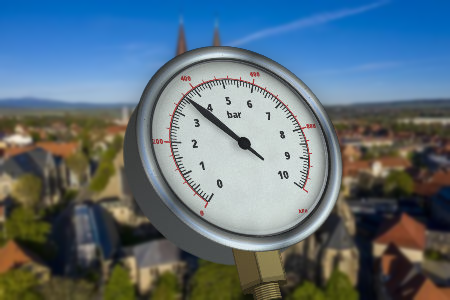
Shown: 3.5; bar
